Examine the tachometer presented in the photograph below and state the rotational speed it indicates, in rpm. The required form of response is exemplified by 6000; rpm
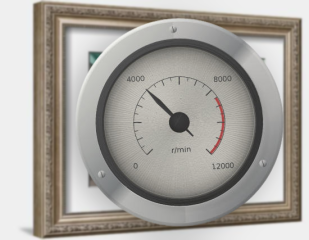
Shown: 4000; rpm
